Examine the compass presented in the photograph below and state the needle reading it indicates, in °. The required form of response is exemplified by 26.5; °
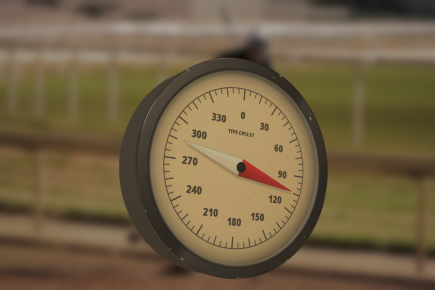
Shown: 105; °
